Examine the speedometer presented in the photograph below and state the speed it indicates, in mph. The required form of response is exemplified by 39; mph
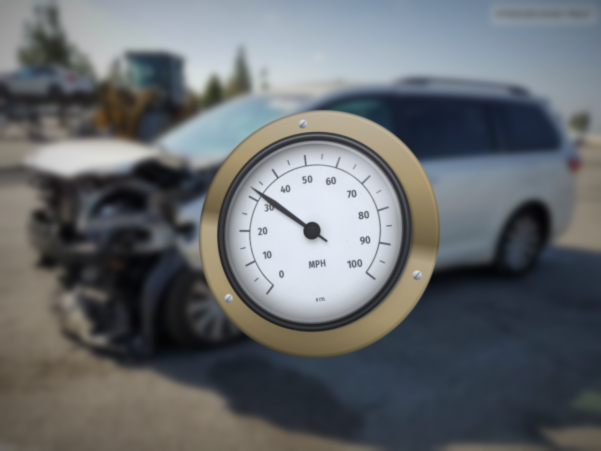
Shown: 32.5; mph
